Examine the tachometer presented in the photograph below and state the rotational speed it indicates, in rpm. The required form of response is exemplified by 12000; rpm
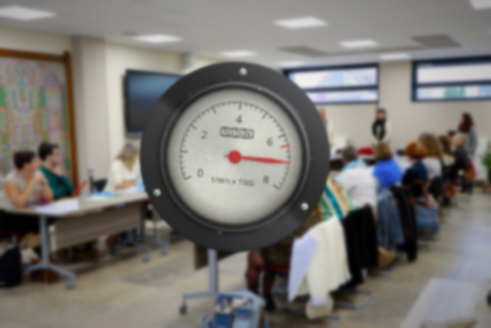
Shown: 7000; rpm
